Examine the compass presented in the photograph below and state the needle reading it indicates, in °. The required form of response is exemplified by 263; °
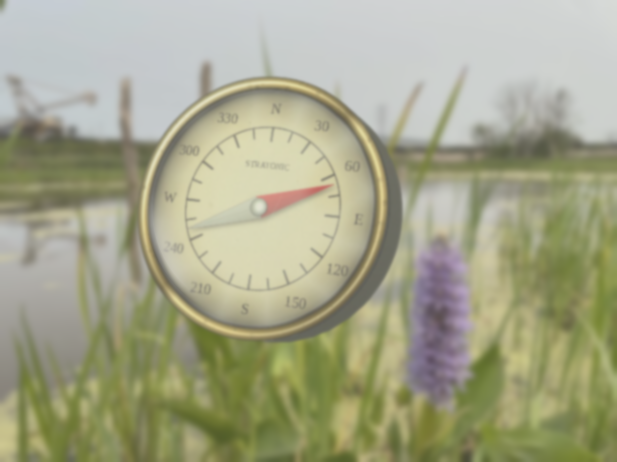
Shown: 67.5; °
